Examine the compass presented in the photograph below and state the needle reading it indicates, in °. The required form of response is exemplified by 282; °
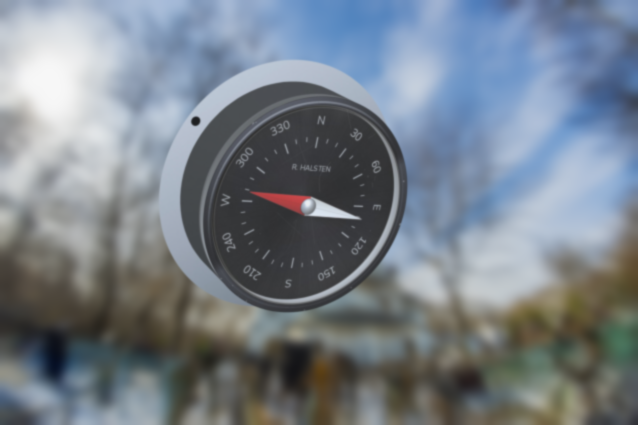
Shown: 280; °
